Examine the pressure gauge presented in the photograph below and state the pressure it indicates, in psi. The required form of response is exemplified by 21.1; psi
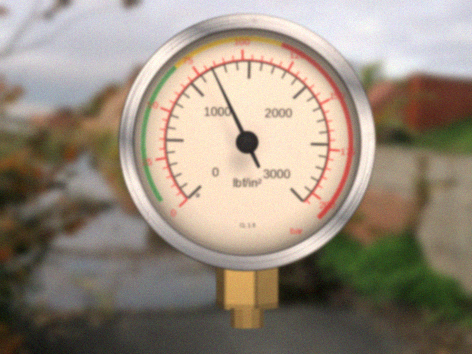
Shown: 1200; psi
